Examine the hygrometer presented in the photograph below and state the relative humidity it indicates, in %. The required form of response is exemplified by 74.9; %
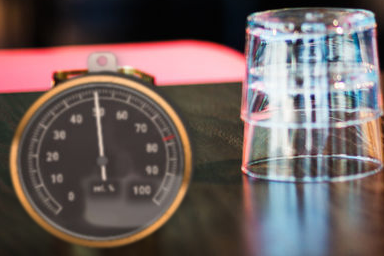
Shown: 50; %
